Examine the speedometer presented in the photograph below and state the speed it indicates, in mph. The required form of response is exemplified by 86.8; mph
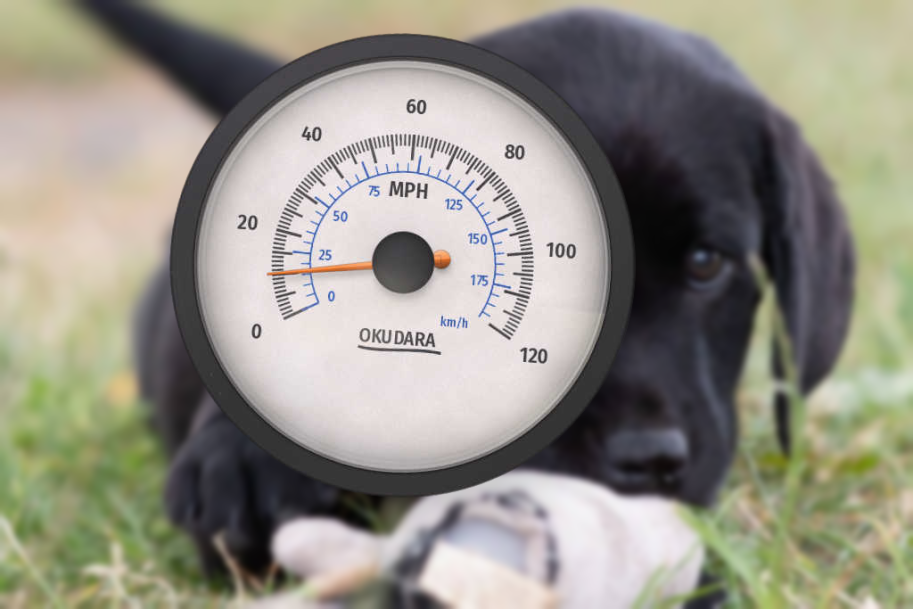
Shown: 10; mph
